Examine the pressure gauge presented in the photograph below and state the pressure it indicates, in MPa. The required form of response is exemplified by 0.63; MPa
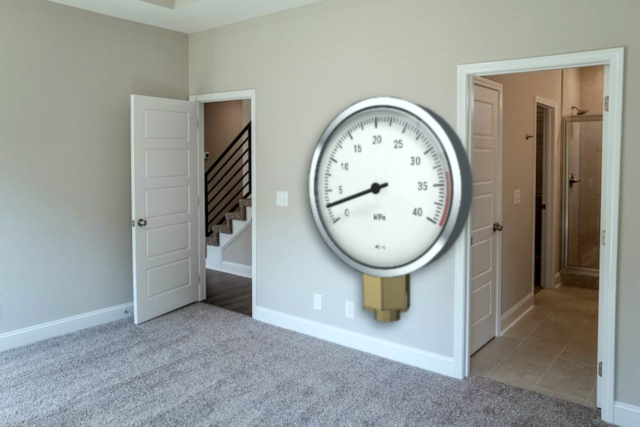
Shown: 2.5; MPa
